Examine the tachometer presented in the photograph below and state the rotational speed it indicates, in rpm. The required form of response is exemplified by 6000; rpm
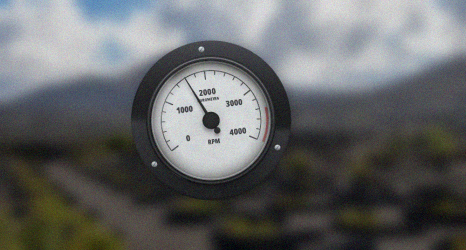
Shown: 1600; rpm
